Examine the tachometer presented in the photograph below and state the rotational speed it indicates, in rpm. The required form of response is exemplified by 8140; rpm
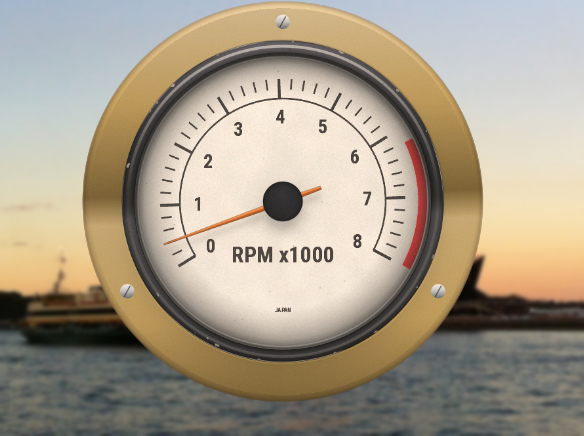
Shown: 400; rpm
